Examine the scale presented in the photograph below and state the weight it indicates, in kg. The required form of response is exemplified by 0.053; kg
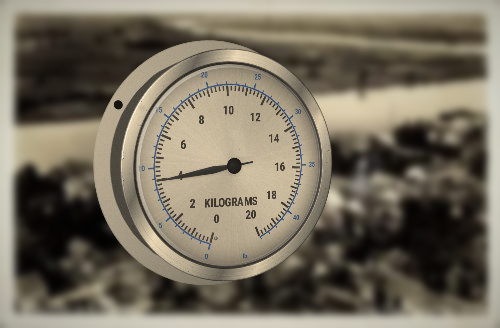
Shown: 4; kg
